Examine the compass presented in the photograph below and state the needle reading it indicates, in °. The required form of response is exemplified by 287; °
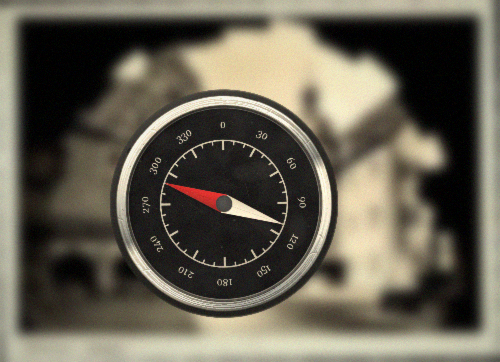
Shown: 290; °
